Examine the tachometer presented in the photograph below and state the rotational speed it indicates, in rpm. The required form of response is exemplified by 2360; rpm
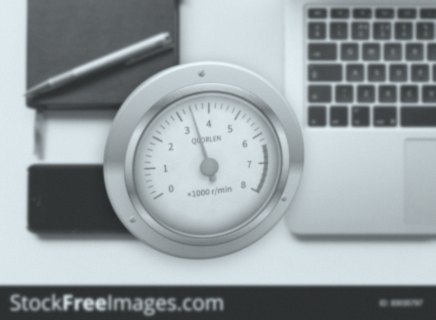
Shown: 3400; rpm
